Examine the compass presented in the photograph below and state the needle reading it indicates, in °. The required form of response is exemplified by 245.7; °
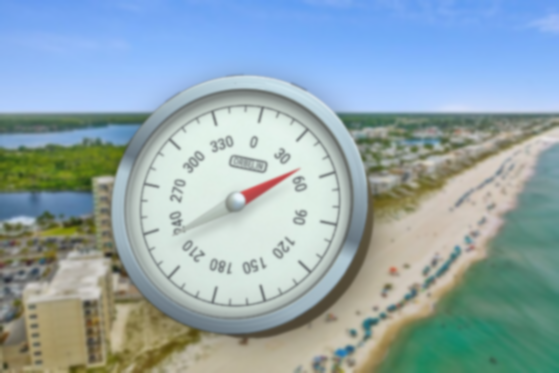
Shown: 50; °
